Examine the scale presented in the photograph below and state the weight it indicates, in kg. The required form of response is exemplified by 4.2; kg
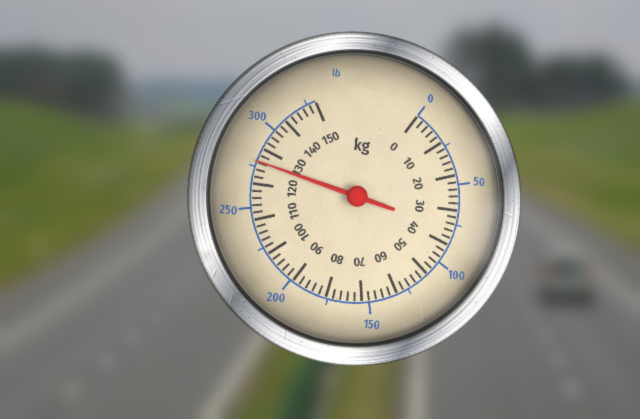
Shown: 126; kg
